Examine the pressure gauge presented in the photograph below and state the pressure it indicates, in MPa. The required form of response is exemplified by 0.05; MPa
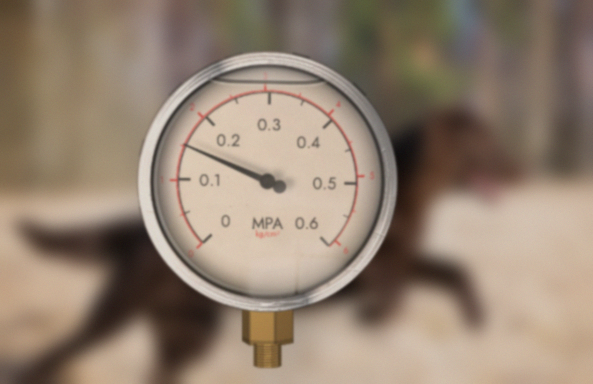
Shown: 0.15; MPa
